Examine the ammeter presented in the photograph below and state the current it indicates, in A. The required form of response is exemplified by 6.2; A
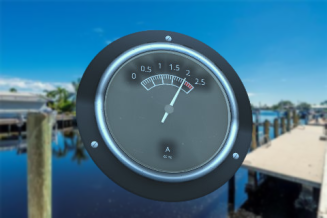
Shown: 2; A
